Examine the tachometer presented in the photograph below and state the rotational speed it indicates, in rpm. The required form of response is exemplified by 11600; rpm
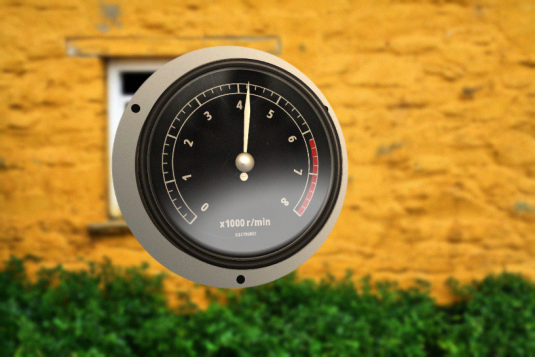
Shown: 4200; rpm
